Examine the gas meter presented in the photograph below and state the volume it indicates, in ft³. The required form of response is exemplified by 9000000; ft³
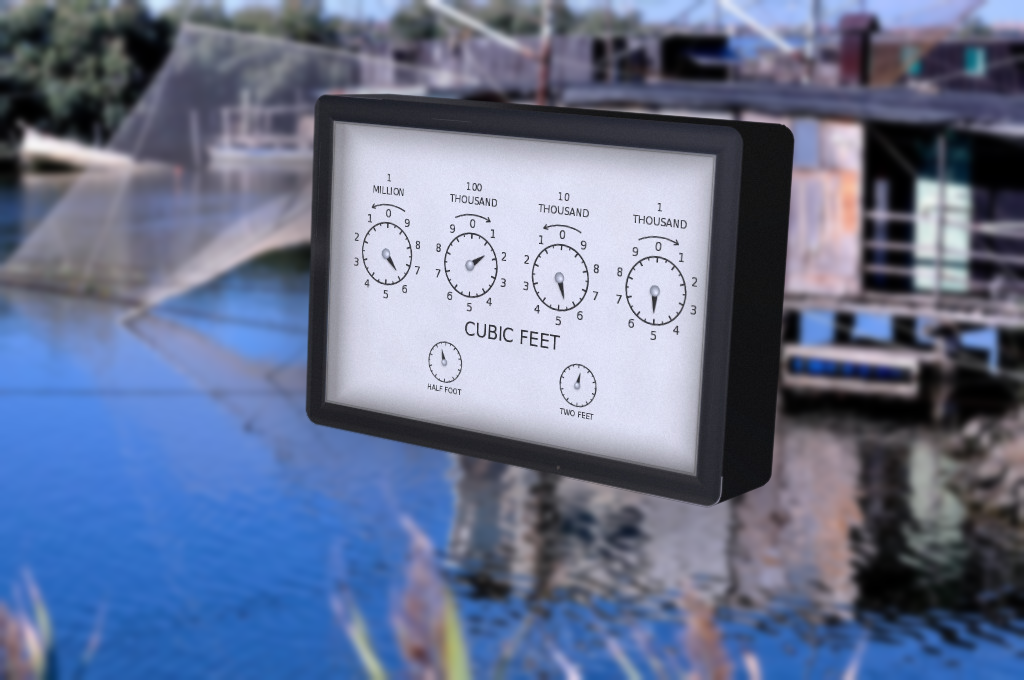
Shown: 615500; ft³
